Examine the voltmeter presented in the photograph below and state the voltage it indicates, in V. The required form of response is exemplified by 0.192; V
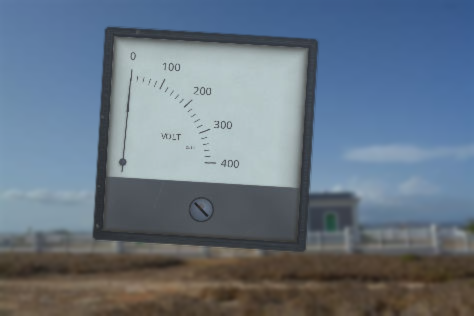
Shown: 0; V
